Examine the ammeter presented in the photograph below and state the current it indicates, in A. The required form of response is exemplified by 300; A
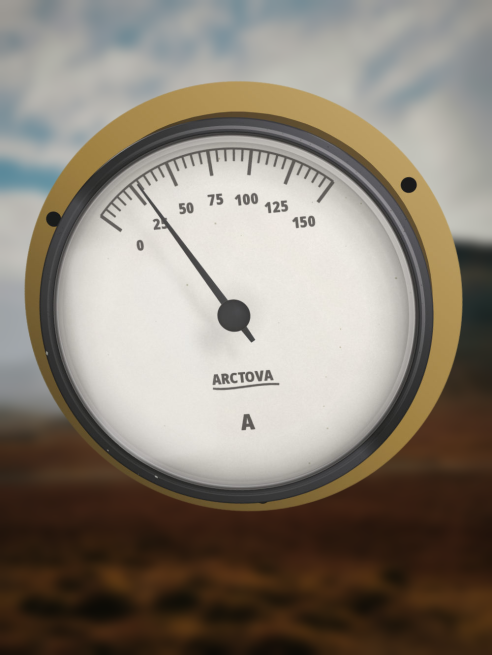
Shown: 30; A
